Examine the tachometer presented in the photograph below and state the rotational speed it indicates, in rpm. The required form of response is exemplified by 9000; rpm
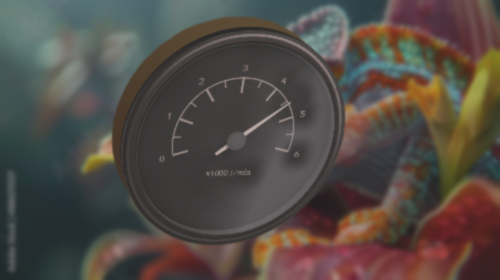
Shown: 4500; rpm
